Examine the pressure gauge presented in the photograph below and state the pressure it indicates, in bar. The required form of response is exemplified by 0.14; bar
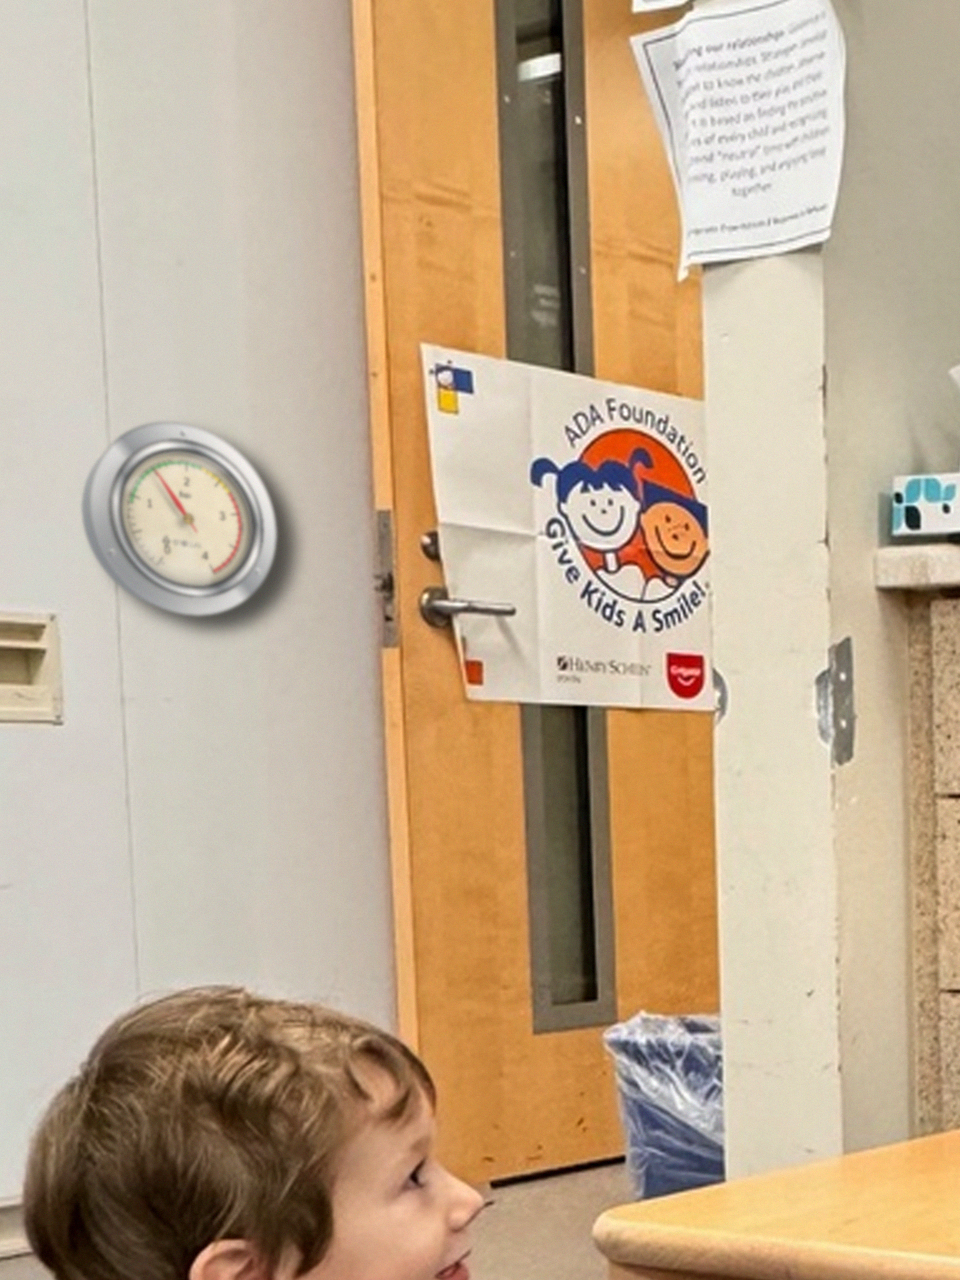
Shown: 1.5; bar
